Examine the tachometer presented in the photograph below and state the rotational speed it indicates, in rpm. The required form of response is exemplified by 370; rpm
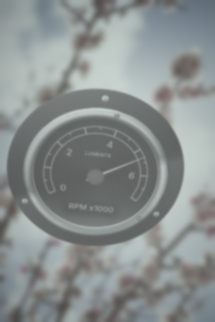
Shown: 5250; rpm
